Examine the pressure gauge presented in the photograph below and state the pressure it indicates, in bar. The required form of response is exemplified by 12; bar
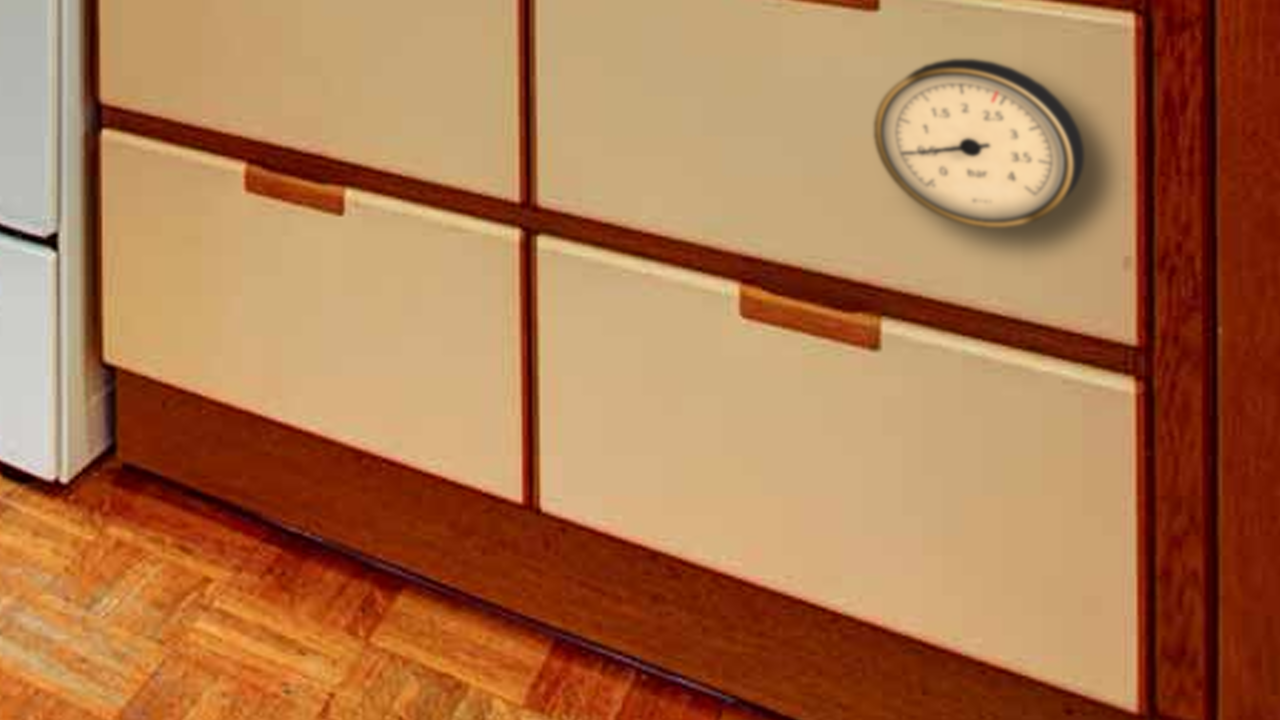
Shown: 0.5; bar
